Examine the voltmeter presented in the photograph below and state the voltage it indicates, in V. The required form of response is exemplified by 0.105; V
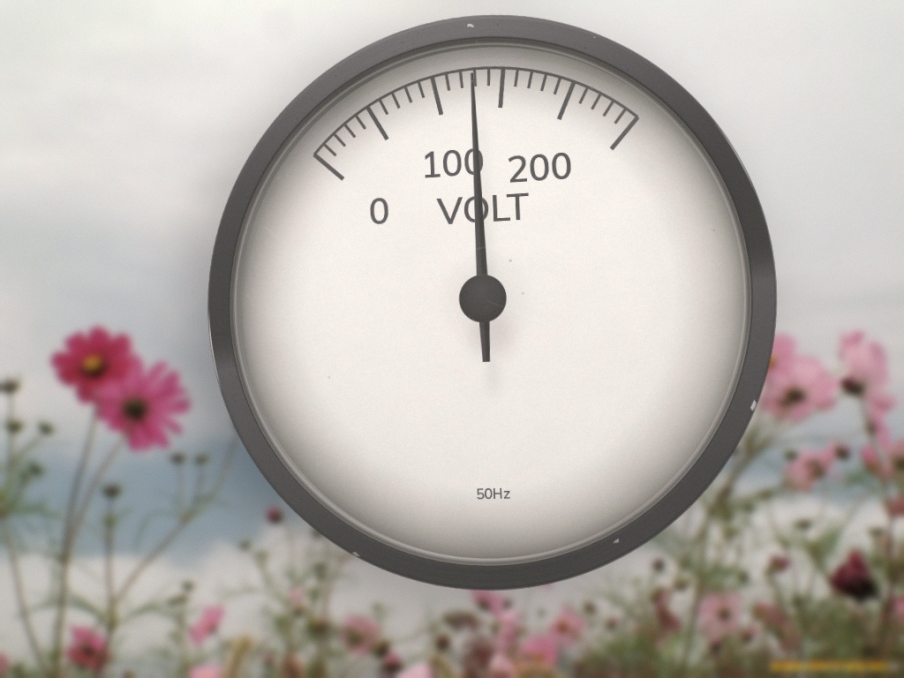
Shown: 130; V
